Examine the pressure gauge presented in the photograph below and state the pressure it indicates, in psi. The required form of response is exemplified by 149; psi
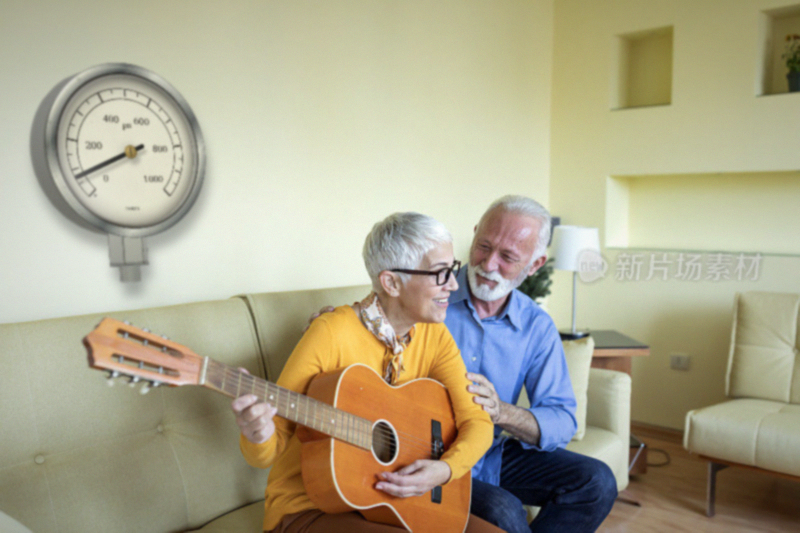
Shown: 75; psi
